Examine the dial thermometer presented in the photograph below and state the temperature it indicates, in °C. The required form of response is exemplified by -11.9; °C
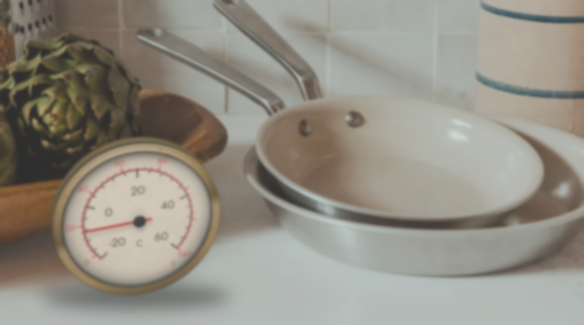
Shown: -8; °C
